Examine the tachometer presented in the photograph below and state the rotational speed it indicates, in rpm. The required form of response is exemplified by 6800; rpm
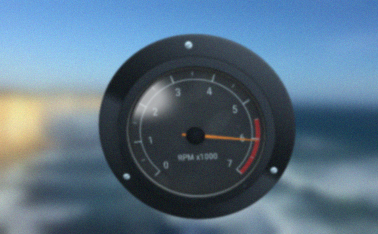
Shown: 6000; rpm
